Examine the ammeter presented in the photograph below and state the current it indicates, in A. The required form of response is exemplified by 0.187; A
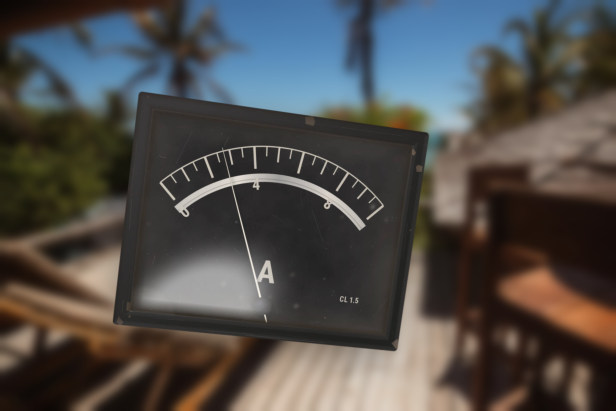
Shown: 2.75; A
